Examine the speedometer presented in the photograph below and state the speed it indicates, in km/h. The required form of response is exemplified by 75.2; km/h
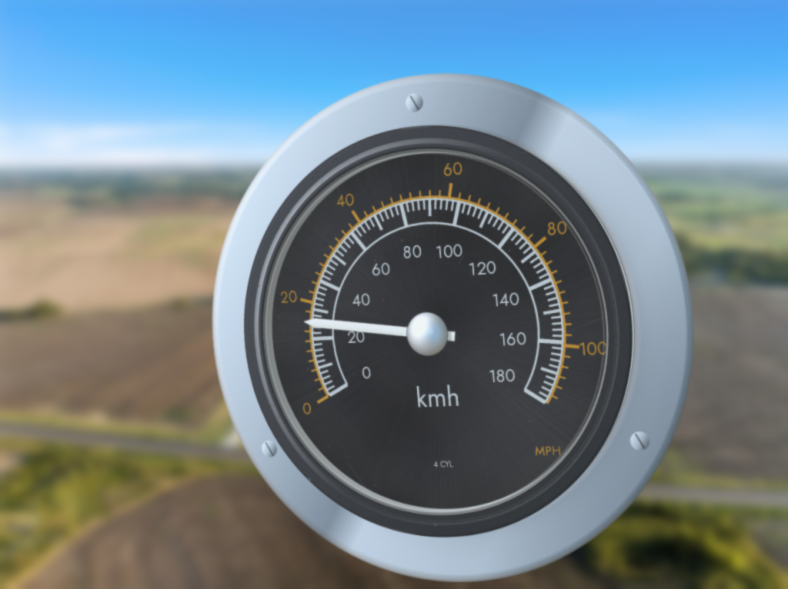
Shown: 26; km/h
